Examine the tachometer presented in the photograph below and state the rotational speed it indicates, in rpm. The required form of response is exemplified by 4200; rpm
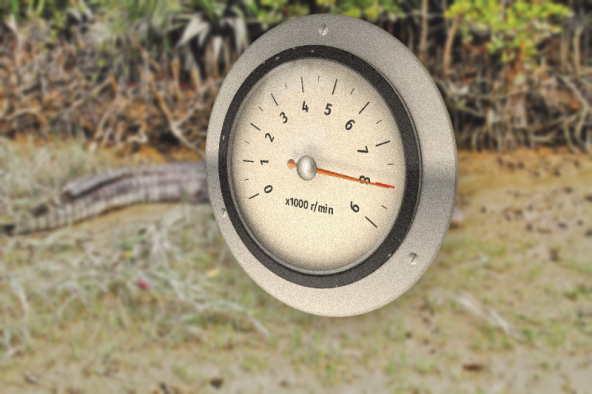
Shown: 8000; rpm
